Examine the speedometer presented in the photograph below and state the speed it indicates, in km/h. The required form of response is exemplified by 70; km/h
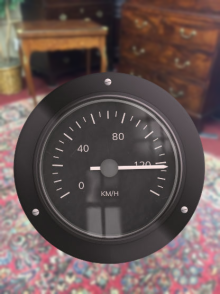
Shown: 122.5; km/h
